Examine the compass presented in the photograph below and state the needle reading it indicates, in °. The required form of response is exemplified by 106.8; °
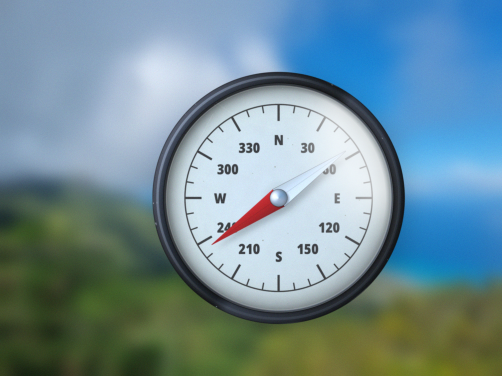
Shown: 235; °
